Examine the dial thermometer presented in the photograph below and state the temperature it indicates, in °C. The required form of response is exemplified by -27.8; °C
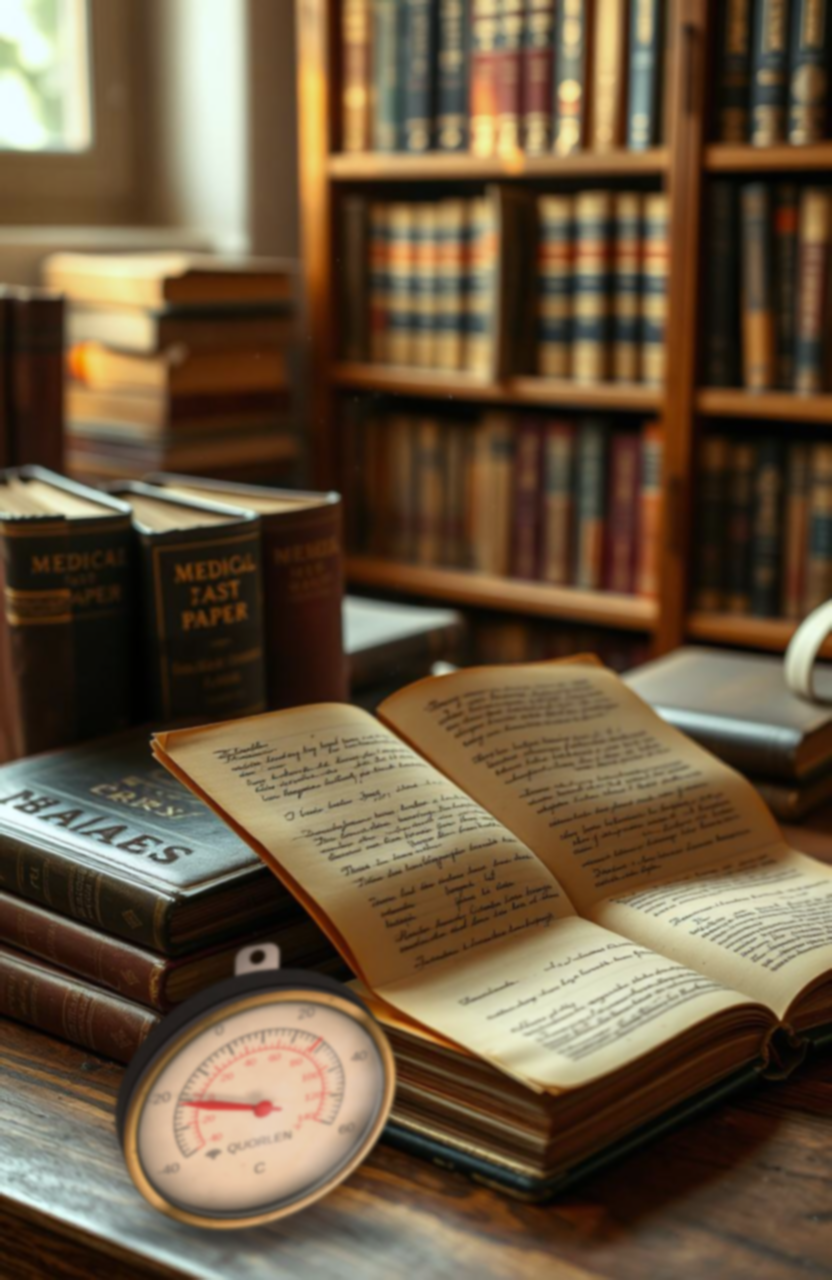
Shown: -20; °C
